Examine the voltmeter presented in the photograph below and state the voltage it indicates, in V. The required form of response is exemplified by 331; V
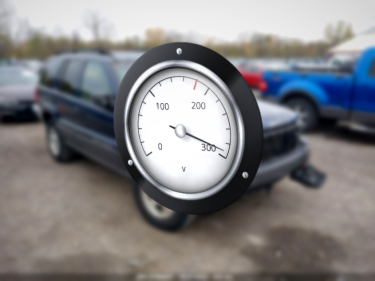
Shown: 290; V
